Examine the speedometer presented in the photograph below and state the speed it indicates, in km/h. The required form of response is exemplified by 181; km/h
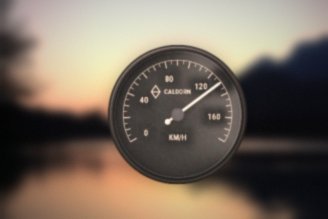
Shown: 130; km/h
